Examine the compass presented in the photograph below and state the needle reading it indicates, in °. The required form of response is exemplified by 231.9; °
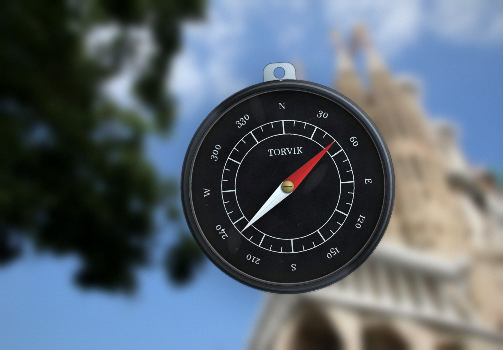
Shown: 50; °
